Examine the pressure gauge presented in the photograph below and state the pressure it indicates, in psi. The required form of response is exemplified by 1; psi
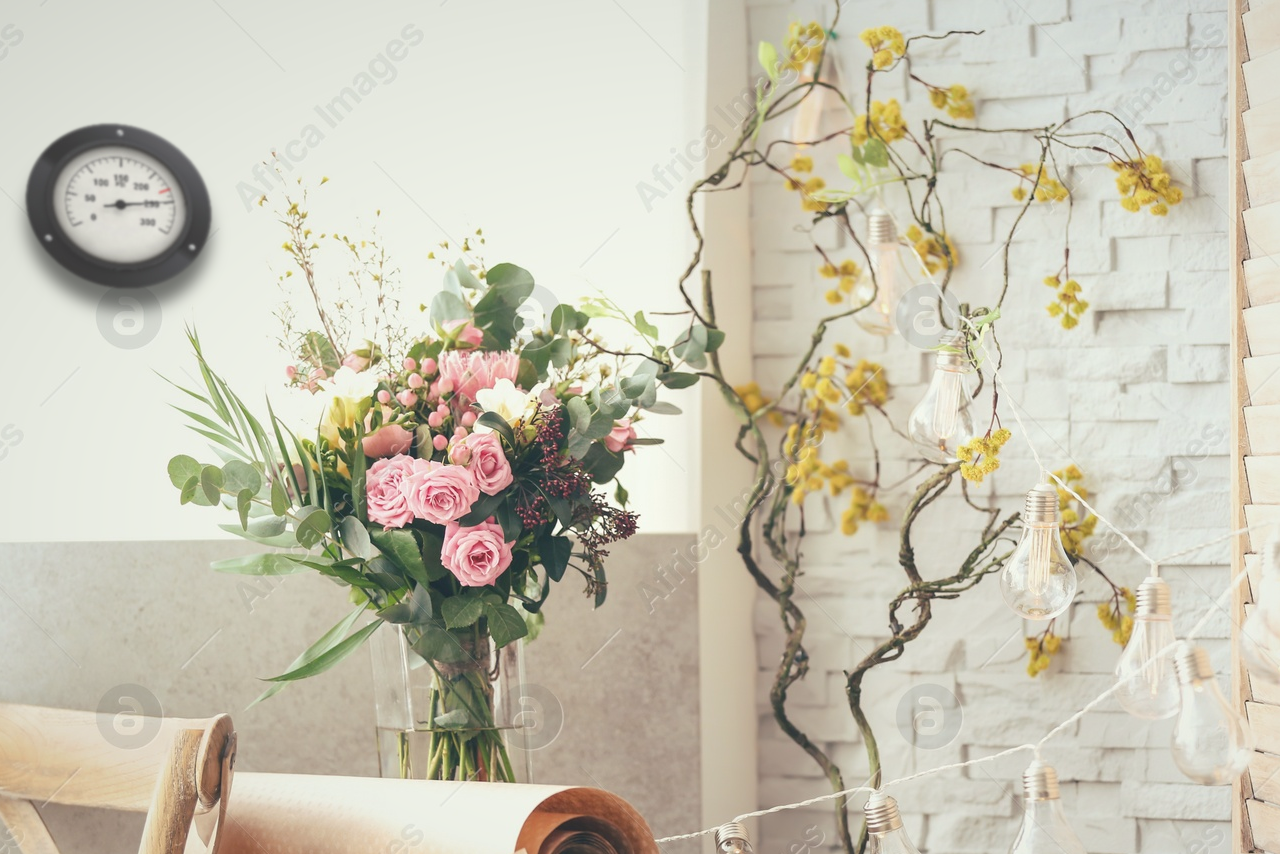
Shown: 250; psi
